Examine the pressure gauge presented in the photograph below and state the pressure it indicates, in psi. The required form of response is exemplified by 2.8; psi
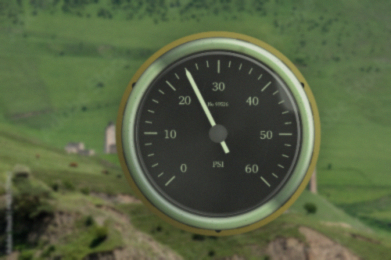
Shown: 24; psi
